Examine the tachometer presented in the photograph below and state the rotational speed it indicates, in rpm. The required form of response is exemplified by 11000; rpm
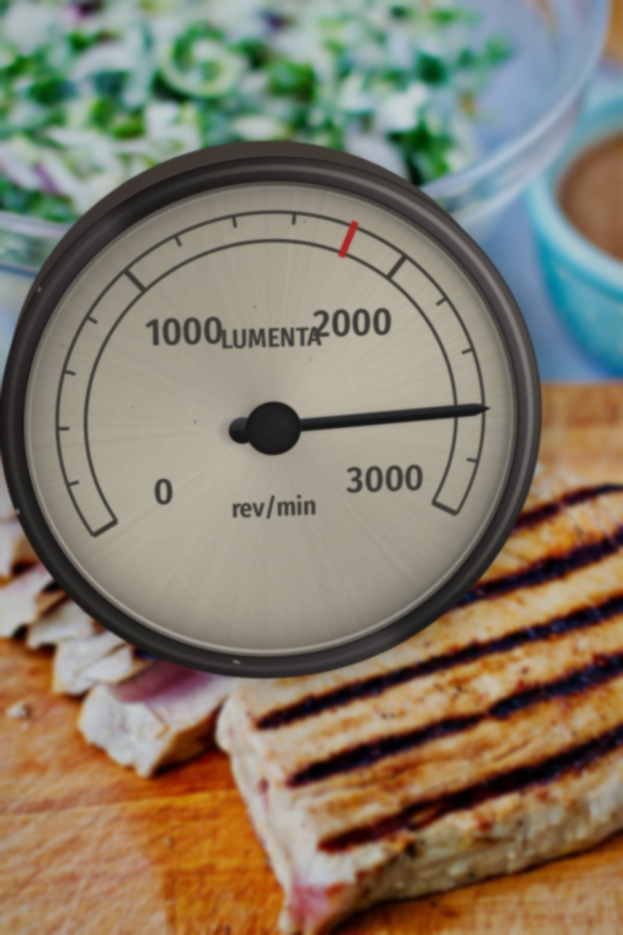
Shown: 2600; rpm
